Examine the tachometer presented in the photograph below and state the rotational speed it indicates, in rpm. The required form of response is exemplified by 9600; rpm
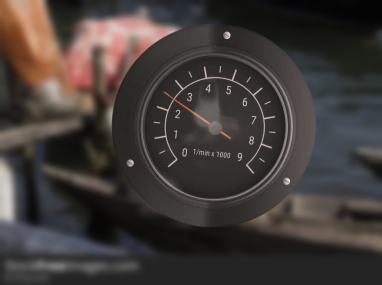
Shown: 2500; rpm
